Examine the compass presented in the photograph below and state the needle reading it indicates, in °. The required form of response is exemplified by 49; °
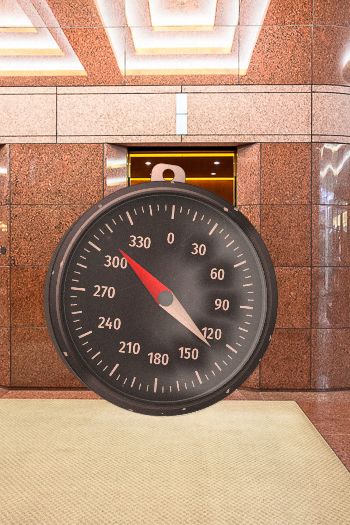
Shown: 310; °
